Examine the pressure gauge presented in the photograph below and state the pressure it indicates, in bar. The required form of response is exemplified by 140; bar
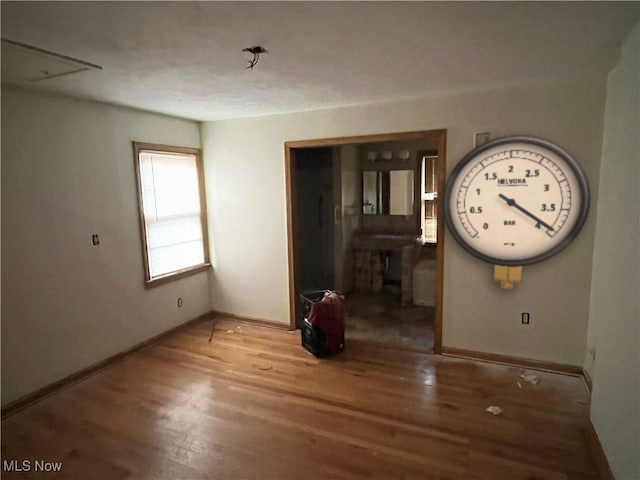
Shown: 3.9; bar
